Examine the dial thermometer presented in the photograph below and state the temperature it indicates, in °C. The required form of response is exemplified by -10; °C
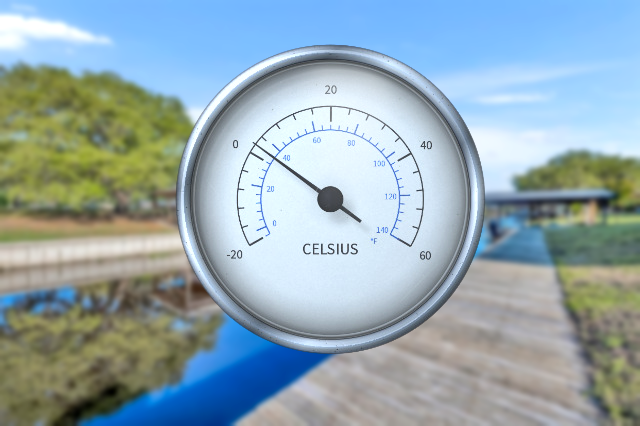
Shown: 2; °C
